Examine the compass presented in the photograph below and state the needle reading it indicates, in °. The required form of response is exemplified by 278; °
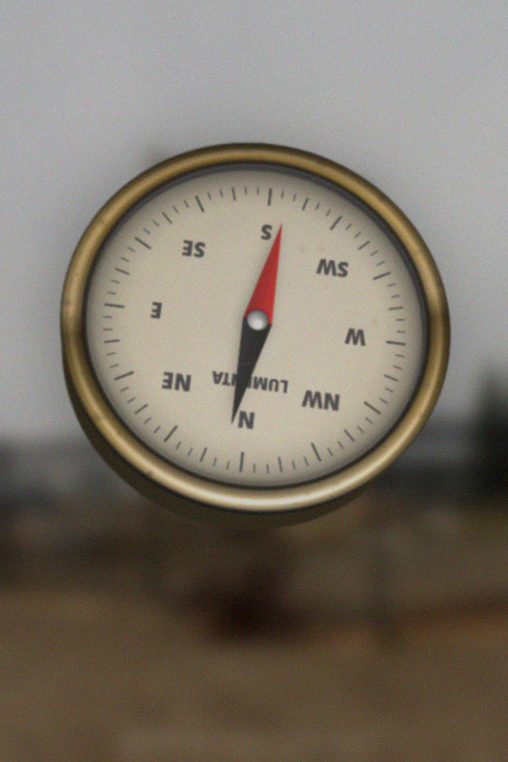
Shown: 187.5; °
